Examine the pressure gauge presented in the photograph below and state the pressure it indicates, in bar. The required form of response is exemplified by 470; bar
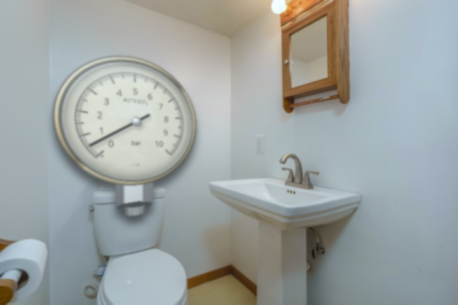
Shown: 0.5; bar
